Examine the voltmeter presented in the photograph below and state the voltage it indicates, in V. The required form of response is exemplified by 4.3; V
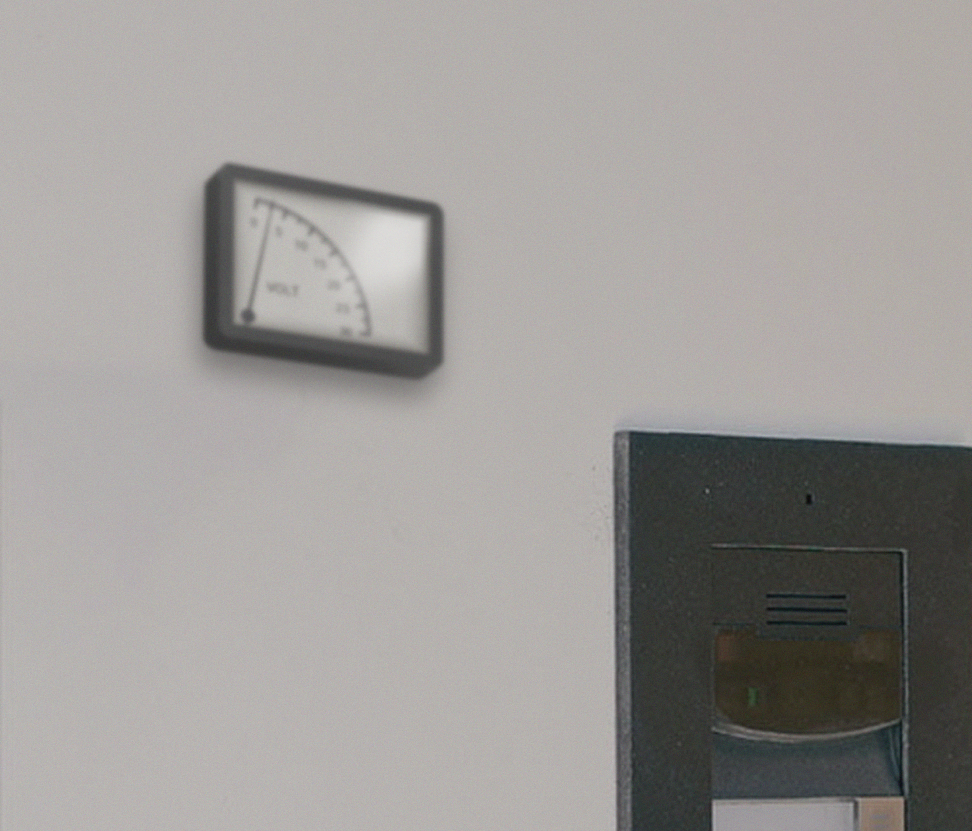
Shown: 2.5; V
